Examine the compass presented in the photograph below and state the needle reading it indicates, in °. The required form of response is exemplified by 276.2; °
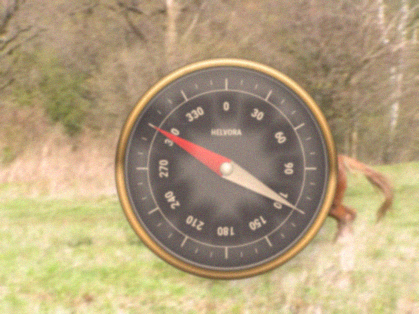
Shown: 300; °
